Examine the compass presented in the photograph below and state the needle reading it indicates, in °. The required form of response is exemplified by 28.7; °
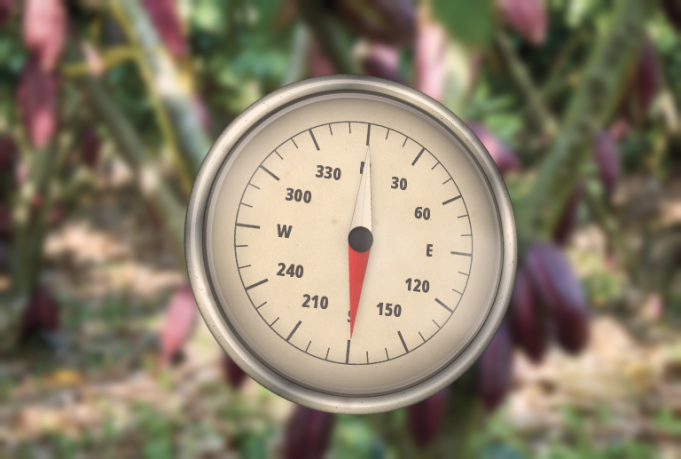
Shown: 180; °
